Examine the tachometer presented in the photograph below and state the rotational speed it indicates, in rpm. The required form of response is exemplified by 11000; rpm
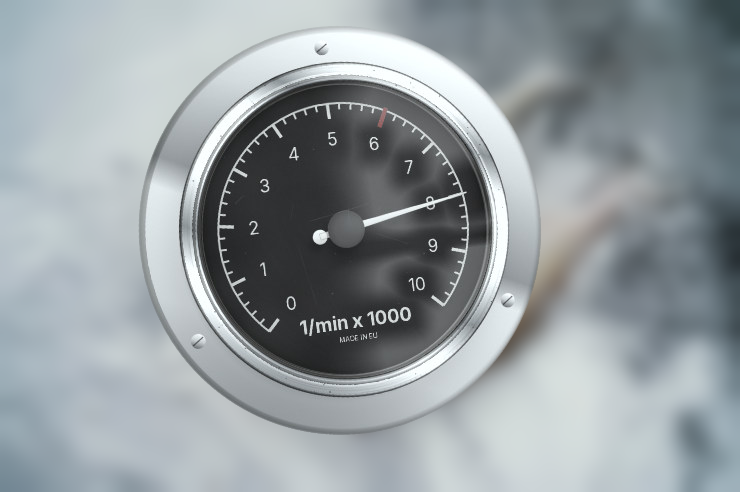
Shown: 8000; rpm
